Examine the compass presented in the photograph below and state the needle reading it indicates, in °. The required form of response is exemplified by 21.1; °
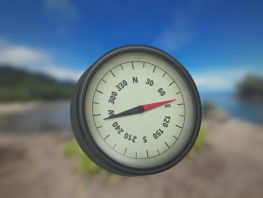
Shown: 82.5; °
